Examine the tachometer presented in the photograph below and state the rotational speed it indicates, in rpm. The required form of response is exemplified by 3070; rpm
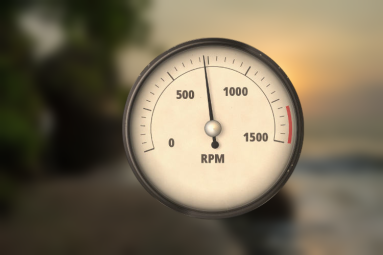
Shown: 725; rpm
